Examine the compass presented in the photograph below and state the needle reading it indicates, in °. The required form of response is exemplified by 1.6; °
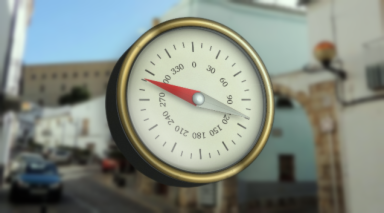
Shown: 290; °
